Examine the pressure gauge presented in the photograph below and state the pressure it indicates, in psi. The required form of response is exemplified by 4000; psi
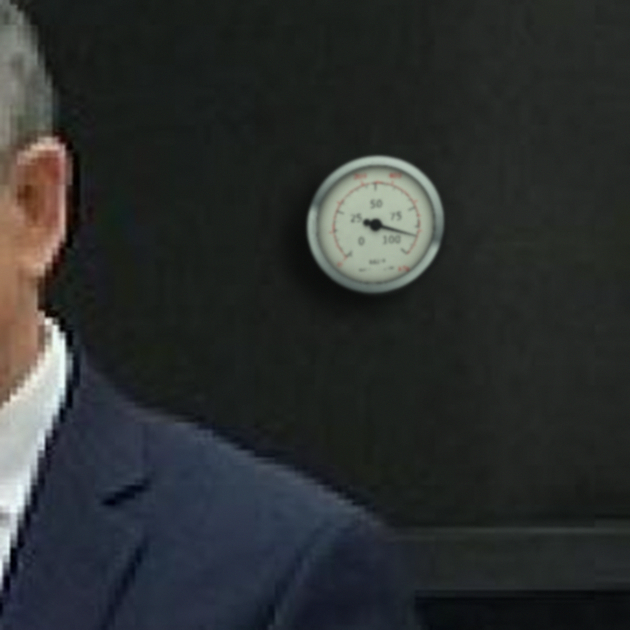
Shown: 90; psi
